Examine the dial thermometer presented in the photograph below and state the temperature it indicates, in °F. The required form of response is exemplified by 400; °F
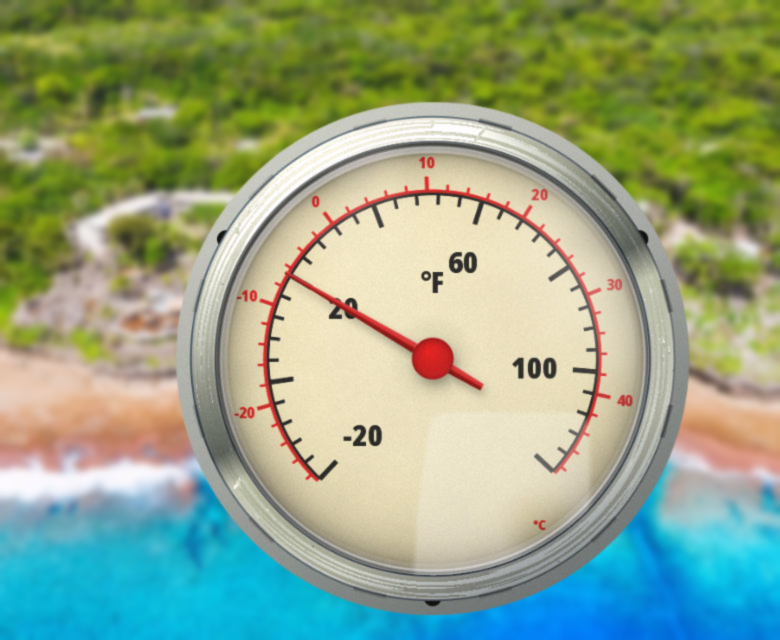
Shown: 20; °F
